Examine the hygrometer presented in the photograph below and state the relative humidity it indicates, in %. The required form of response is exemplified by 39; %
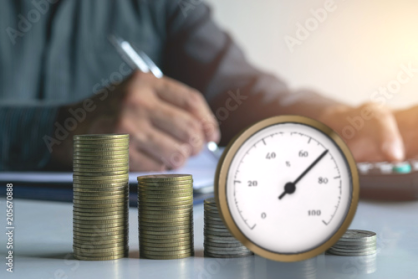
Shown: 68; %
